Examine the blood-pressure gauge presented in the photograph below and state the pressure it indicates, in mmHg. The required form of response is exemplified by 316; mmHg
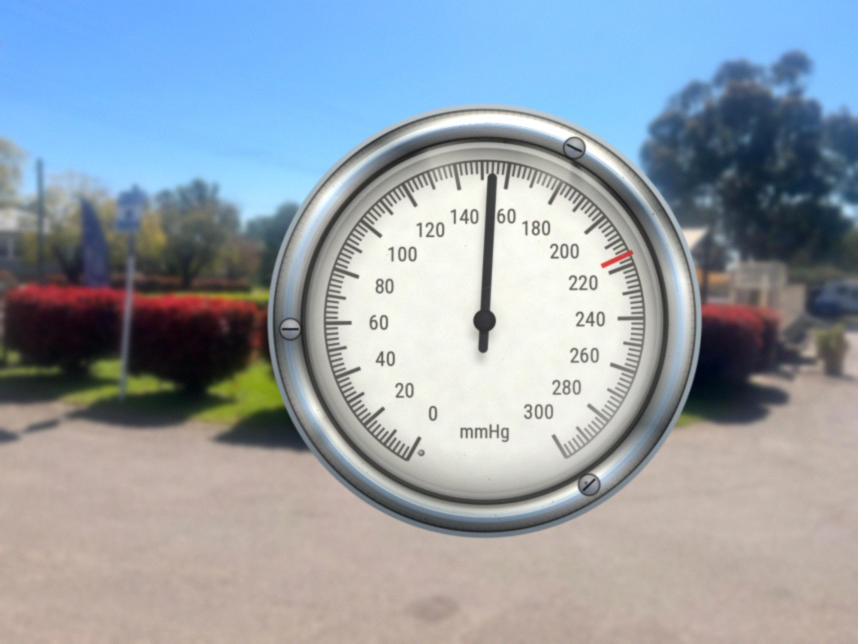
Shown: 154; mmHg
